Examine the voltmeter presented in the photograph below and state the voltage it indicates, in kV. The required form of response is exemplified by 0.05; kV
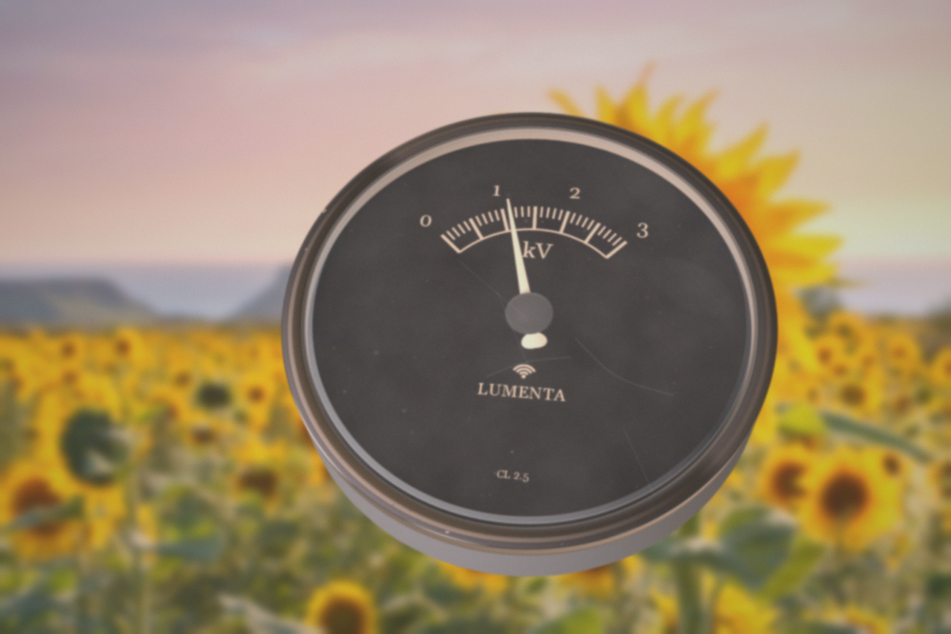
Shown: 1.1; kV
